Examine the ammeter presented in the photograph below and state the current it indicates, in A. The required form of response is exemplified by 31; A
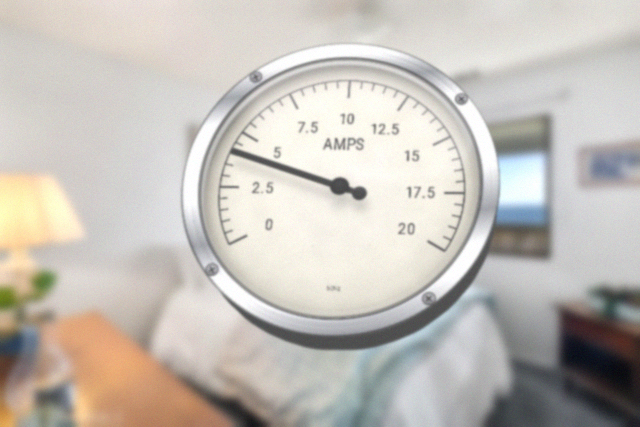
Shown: 4; A
